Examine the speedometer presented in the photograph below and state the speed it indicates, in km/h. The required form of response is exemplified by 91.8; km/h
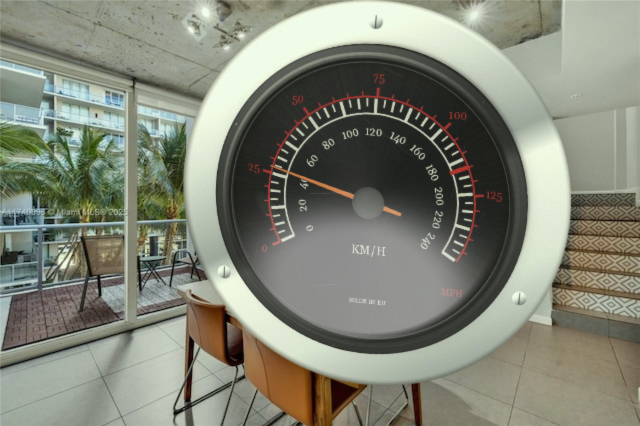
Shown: 45; km/h
